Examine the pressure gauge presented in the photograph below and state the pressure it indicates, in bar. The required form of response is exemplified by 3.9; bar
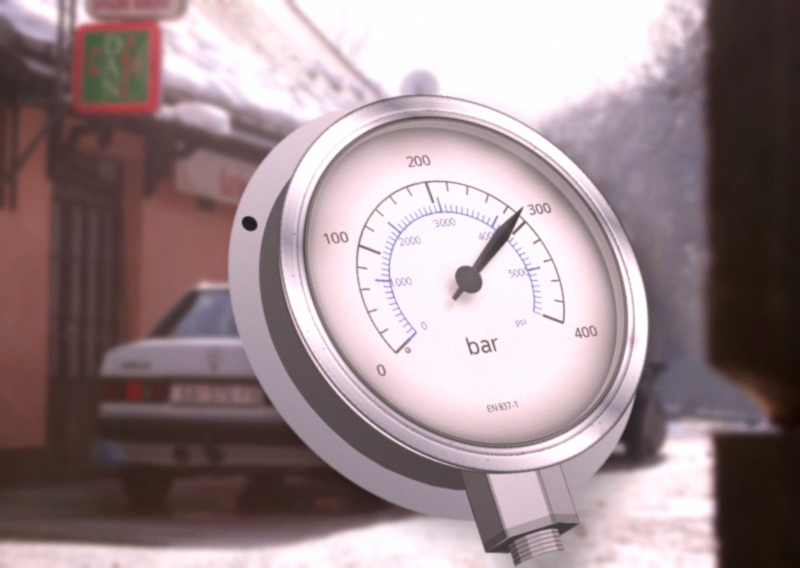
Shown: 290; bar
